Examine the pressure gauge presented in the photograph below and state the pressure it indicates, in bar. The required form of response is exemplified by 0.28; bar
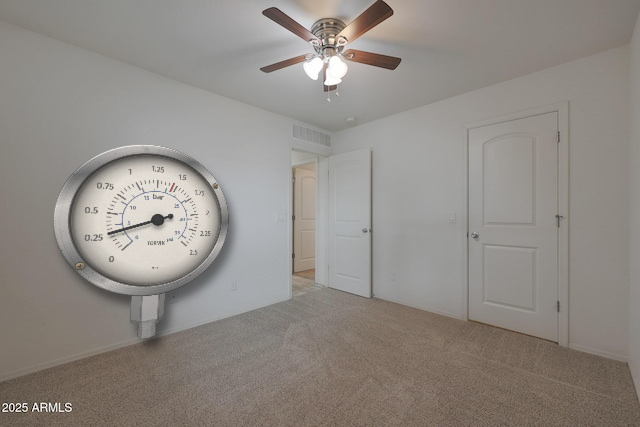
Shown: 0.25; bar
